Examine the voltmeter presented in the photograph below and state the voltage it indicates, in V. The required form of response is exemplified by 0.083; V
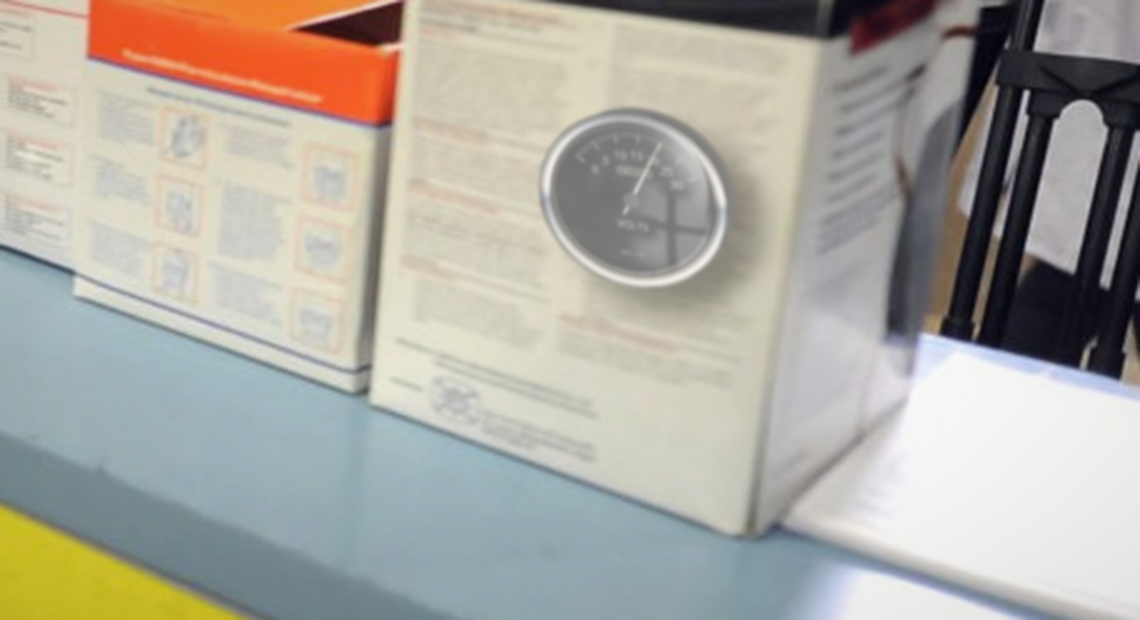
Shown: 20; V
